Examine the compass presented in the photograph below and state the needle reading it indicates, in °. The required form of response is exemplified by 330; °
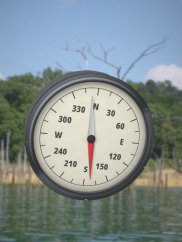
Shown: 172.5; °
